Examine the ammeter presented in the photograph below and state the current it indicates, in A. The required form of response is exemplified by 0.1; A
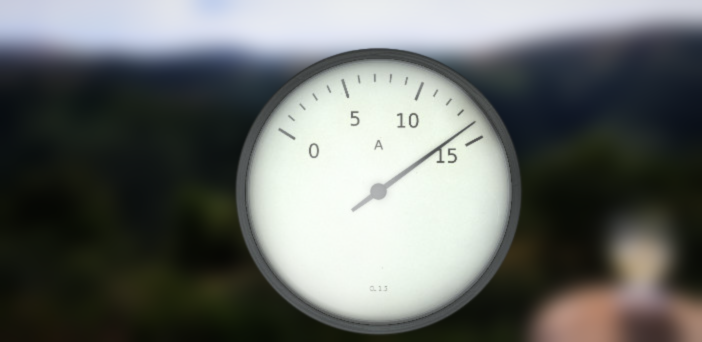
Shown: 14; A
